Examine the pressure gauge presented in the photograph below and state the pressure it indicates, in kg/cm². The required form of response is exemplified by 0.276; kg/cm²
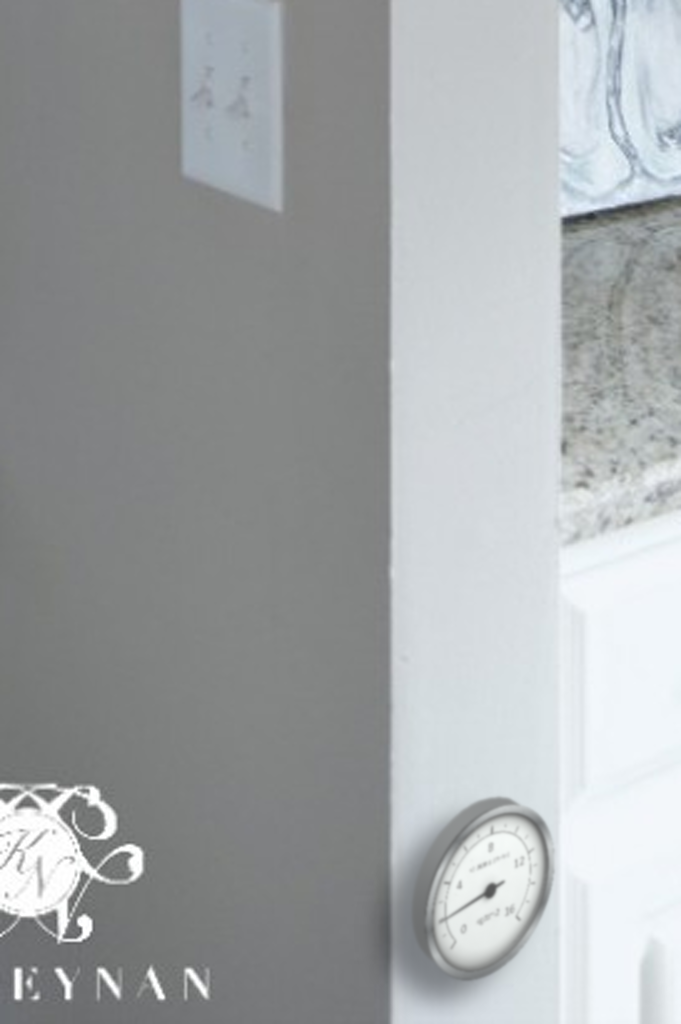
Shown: 2; kg/cm²
